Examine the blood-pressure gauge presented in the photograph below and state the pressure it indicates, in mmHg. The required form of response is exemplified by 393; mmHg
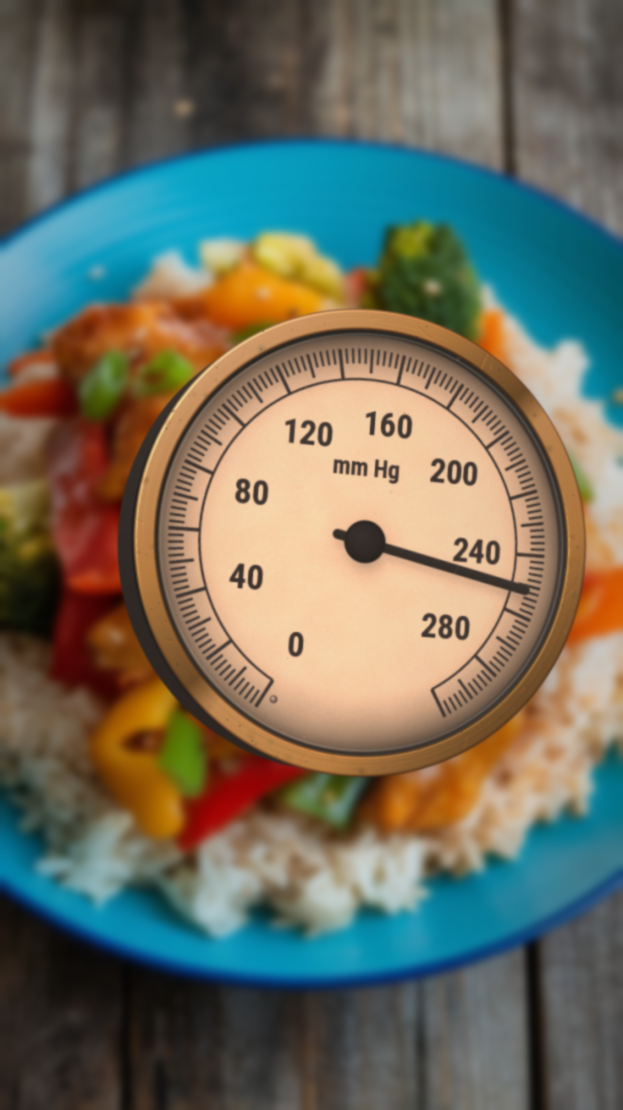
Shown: 252; mmHg
